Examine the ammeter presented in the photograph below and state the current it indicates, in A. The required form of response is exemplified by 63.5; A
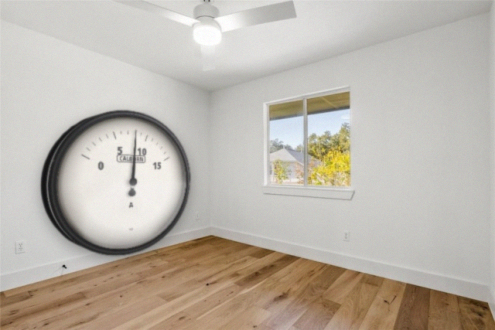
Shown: 8; A
